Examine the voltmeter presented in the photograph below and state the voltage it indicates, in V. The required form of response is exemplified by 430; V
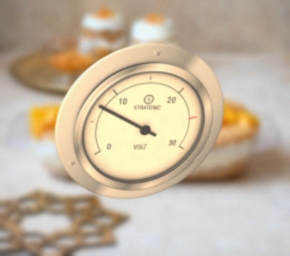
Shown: 7.5; V
